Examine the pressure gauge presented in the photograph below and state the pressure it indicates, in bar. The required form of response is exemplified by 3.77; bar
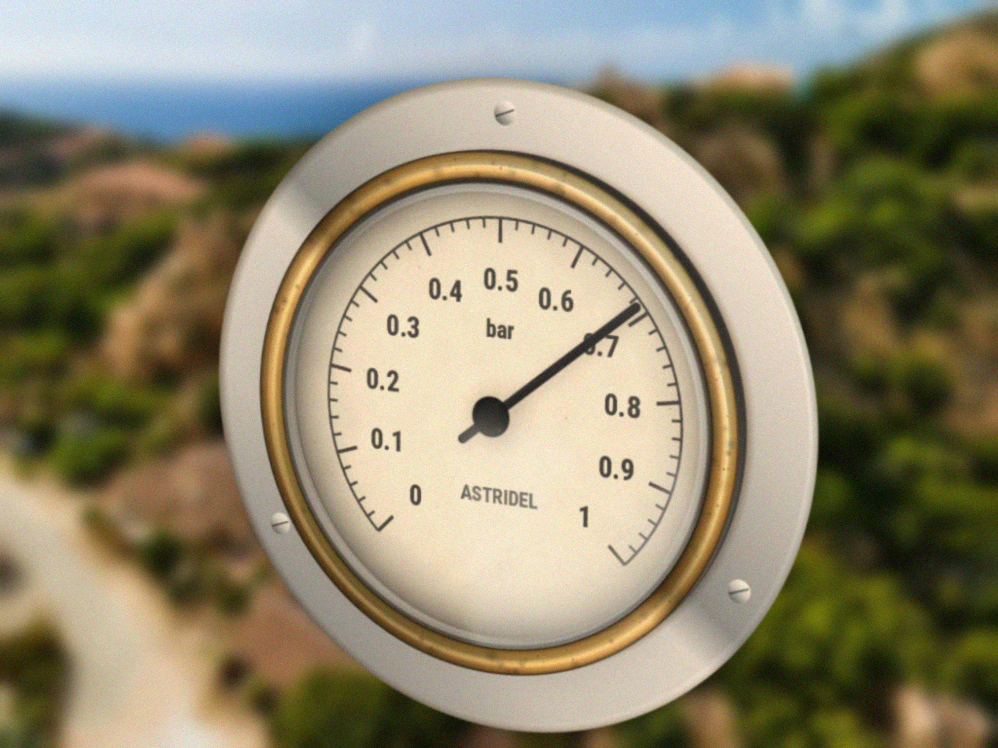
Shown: 0.69; bar
